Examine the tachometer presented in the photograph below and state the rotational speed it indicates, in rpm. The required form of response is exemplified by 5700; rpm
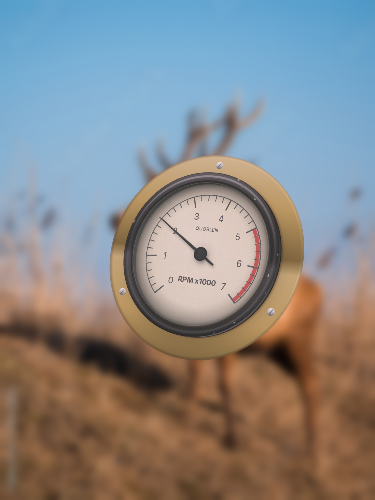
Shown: 2000; rpm
